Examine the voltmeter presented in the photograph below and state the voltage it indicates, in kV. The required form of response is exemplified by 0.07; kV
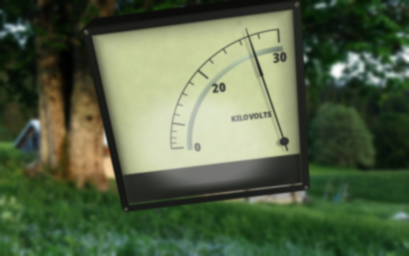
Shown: 27; kV
